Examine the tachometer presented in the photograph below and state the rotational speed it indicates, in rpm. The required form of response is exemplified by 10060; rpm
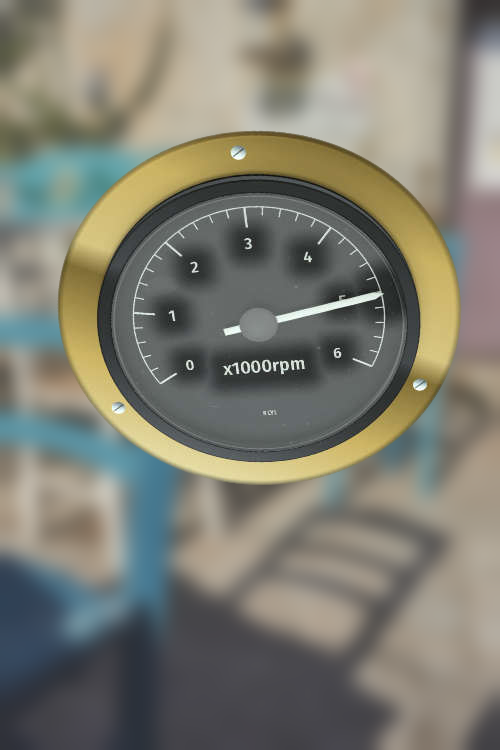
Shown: 5000; rpm
